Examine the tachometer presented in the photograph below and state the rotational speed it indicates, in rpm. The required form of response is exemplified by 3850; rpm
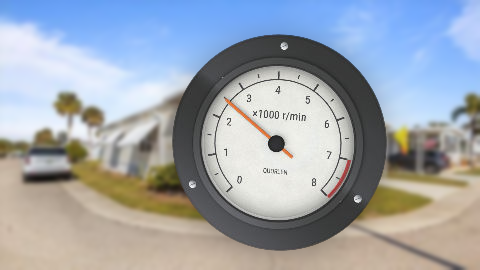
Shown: 2500; rpm
